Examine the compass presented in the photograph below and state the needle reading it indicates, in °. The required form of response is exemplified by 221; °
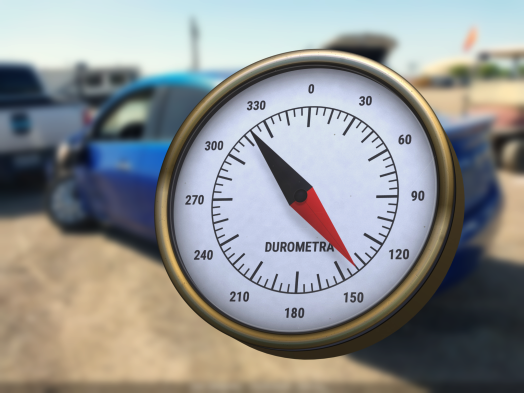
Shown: 140; °
